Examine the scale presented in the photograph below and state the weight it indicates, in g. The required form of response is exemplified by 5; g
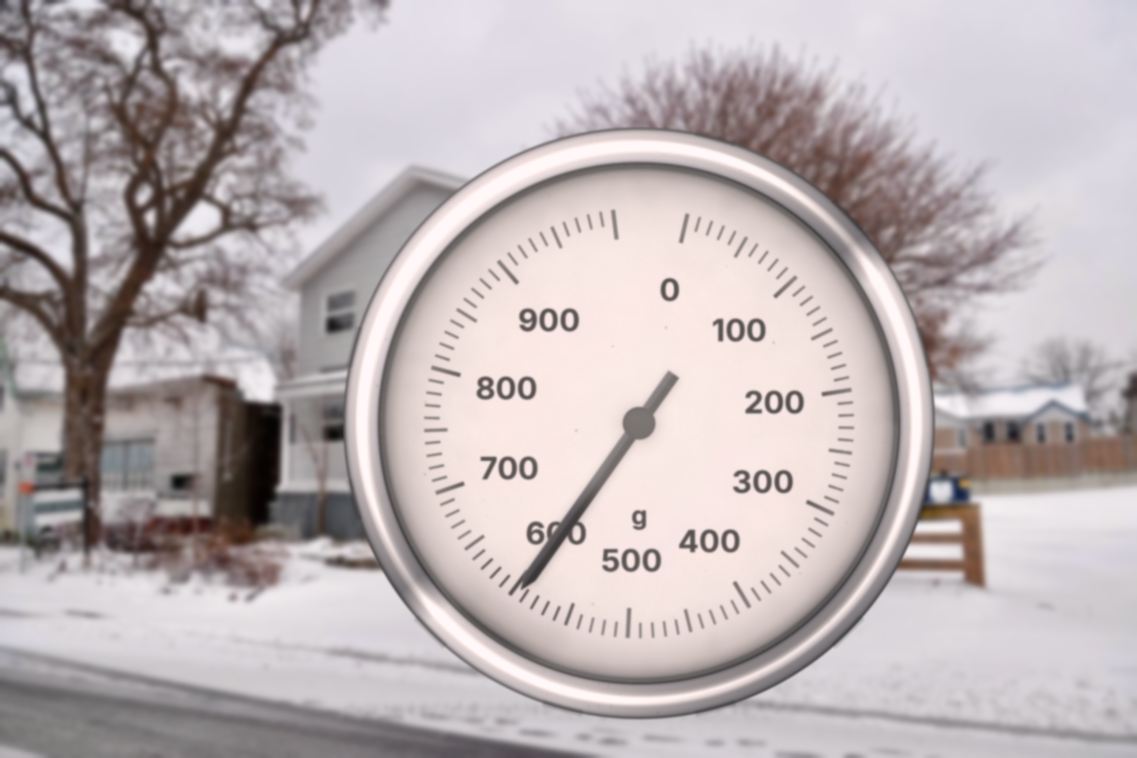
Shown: 595; g
